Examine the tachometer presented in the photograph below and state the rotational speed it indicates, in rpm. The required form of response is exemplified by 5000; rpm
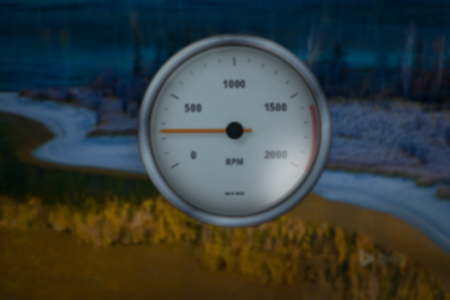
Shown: 250; rpm
